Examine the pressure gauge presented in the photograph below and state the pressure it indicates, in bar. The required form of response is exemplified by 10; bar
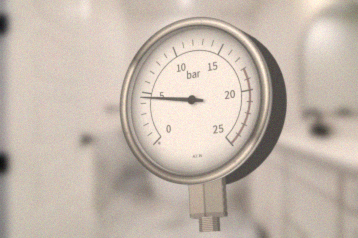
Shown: 4.5; bar
